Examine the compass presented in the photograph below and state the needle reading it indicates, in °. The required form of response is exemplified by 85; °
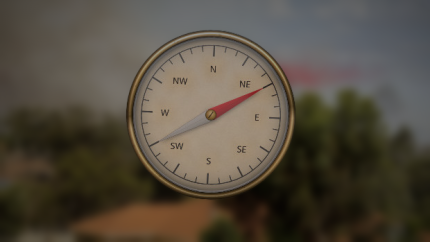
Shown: 60; °
